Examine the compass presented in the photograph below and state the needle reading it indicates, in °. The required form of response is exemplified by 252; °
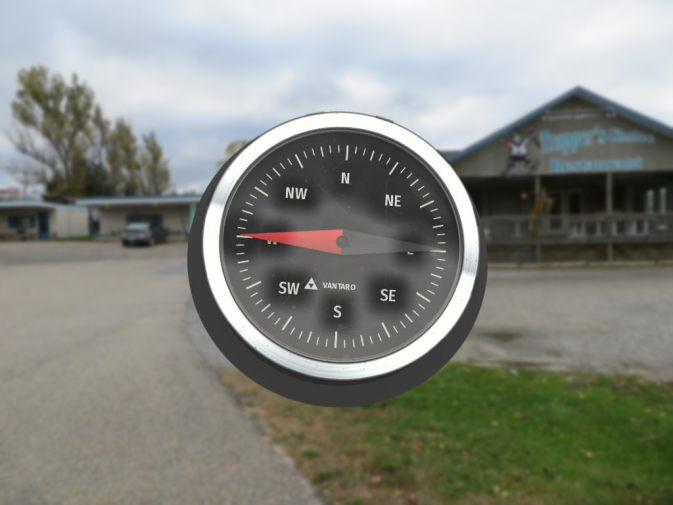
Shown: 270; °
